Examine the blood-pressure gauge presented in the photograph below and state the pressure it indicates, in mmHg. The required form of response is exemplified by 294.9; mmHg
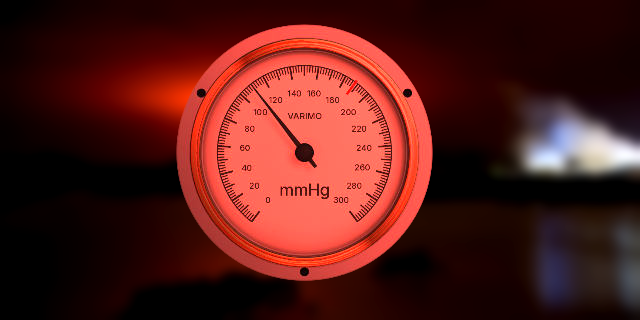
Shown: 110; mmHg
